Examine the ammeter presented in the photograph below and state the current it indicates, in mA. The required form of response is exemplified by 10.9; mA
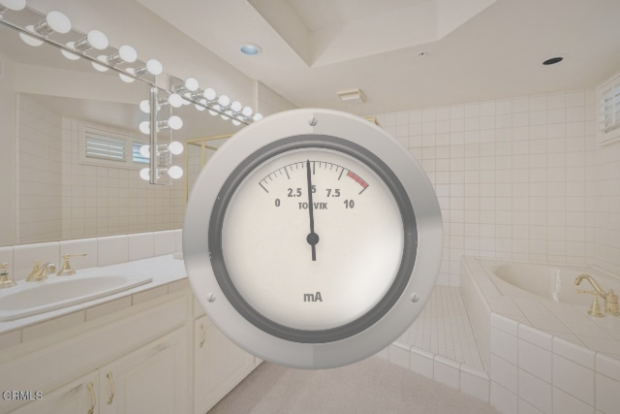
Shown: 4.5; mA
